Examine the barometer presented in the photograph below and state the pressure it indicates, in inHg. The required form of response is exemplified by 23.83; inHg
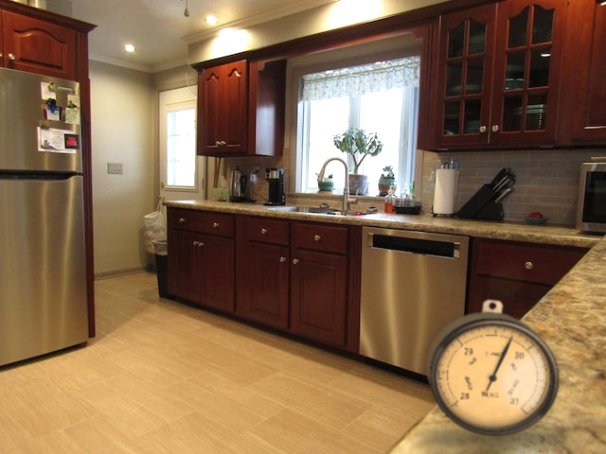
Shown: 29.7; inHg
